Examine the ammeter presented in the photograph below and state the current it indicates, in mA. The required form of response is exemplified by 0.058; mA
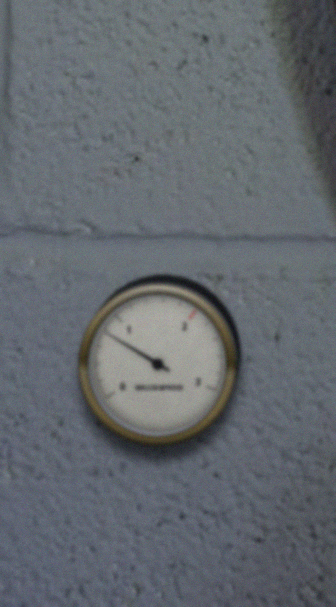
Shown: 0.8; mA
